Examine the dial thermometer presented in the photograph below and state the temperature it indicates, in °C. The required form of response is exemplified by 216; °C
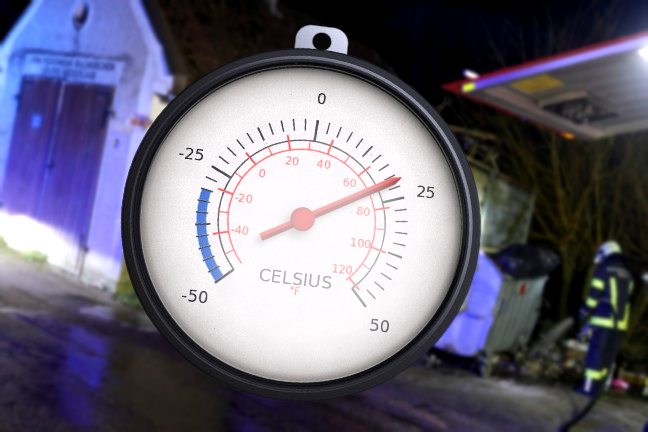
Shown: 21.25; °C
